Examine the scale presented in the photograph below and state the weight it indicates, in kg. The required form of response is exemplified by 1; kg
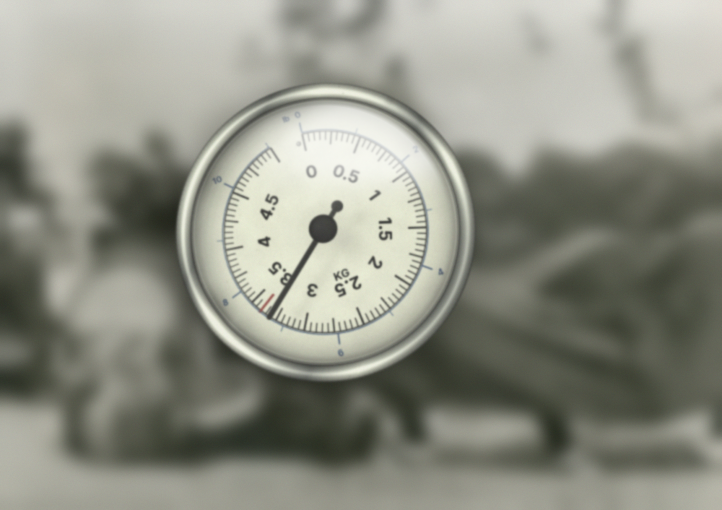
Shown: 3.3; kg
